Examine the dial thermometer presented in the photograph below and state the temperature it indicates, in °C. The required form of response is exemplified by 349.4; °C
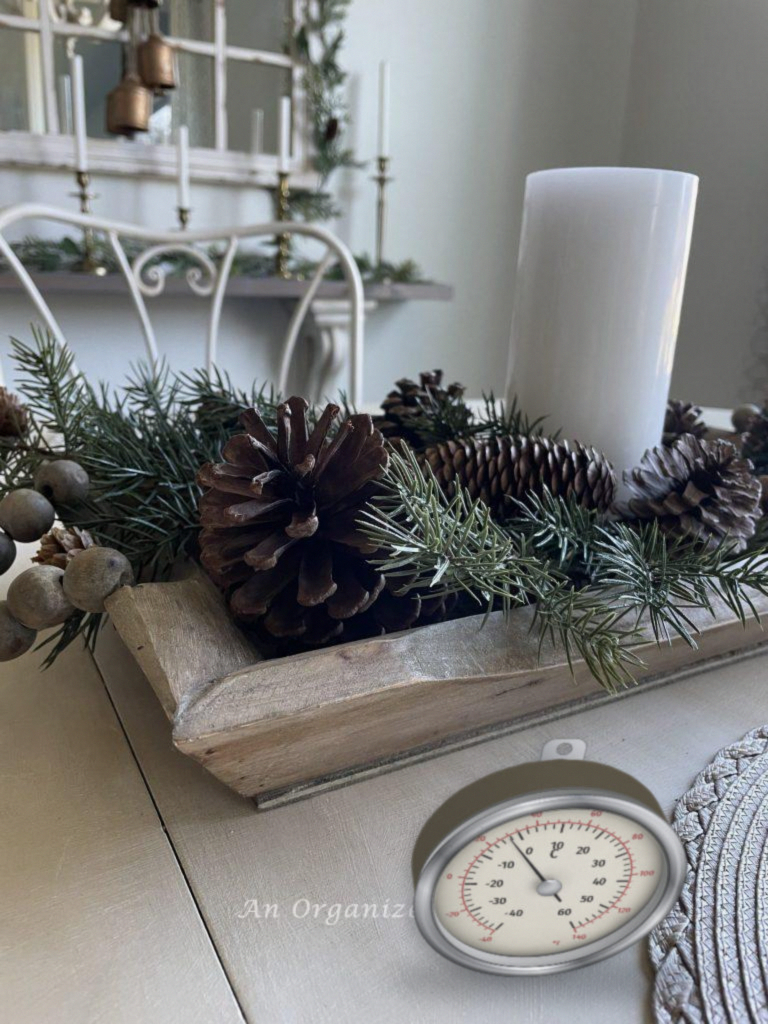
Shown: -2; °C
